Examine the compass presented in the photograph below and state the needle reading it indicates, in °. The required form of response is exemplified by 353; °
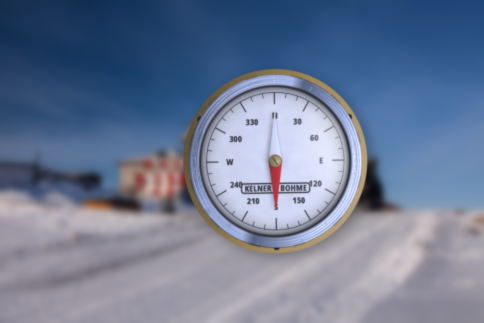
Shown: 180; °
